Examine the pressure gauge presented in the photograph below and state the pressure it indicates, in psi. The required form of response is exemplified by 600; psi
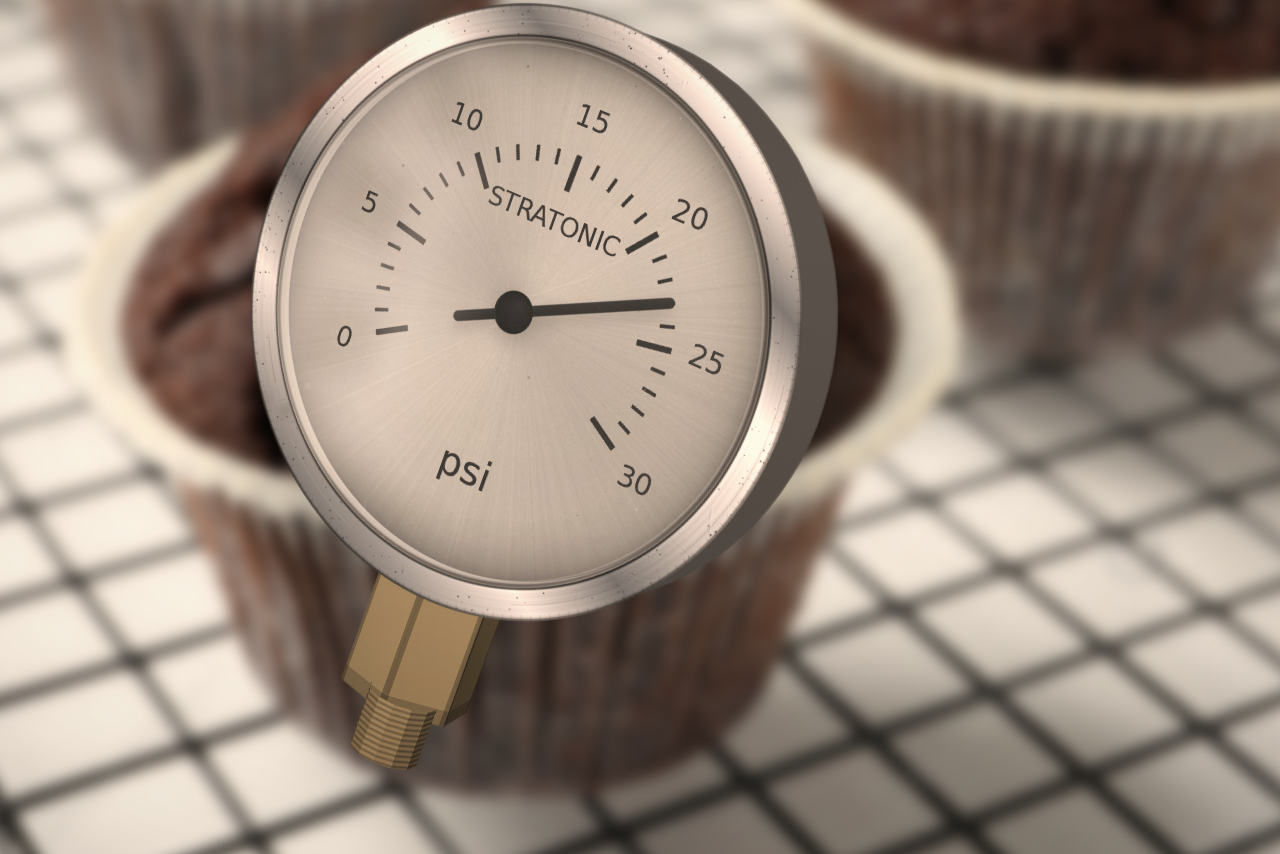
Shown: 23; psi
